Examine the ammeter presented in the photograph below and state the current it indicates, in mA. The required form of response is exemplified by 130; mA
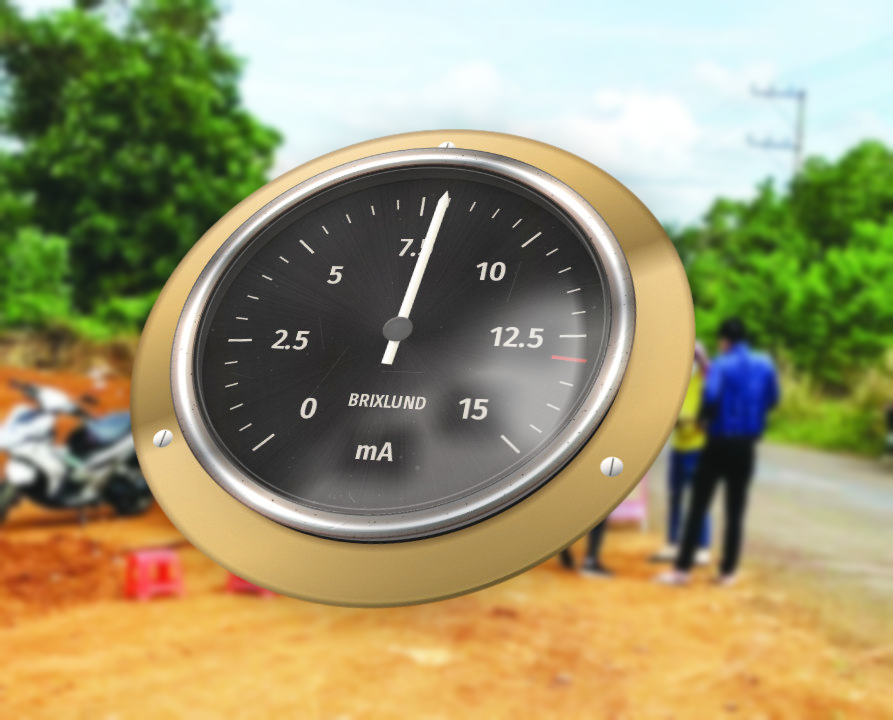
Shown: 8; mA
